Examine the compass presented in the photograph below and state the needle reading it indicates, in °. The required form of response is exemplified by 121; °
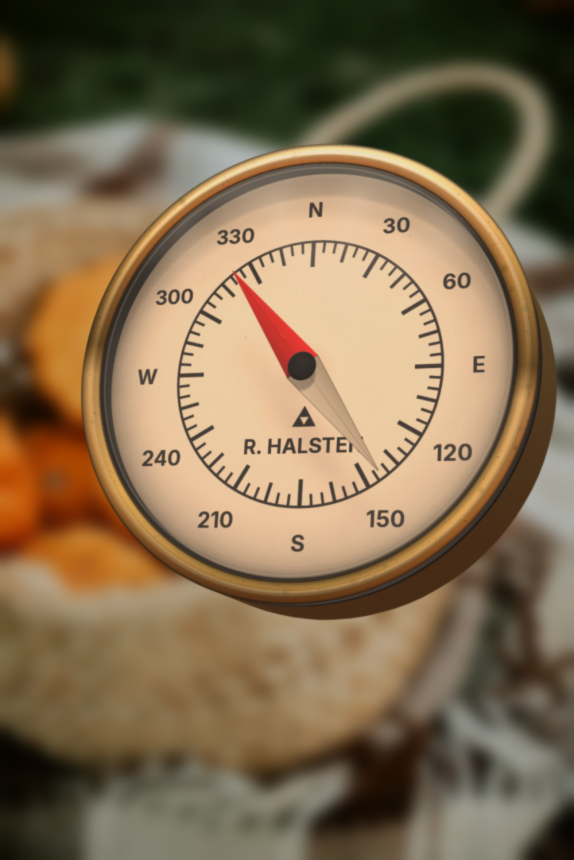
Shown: 322.5; °
